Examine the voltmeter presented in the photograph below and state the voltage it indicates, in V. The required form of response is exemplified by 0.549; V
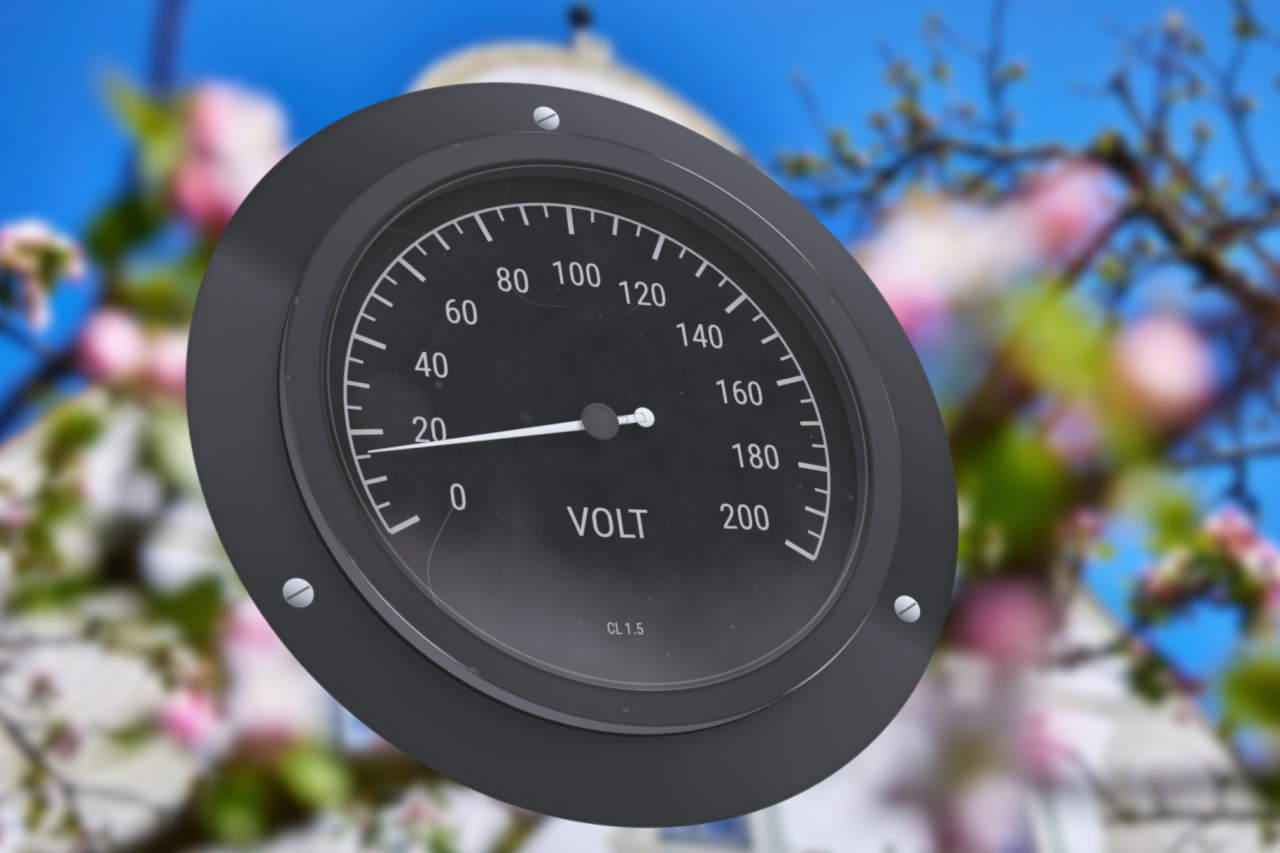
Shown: 15; V
